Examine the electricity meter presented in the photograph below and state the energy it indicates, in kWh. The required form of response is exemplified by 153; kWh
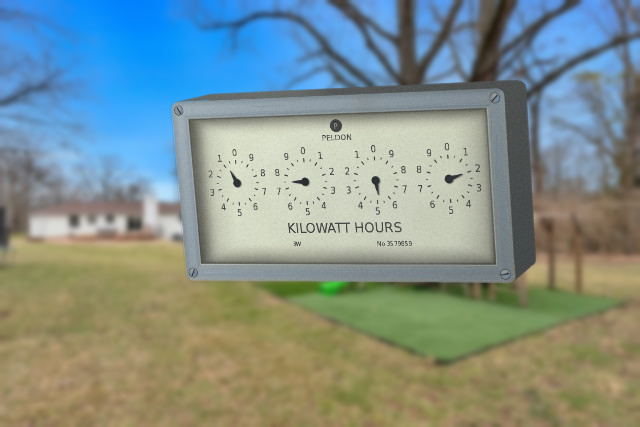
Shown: 752; kWh
